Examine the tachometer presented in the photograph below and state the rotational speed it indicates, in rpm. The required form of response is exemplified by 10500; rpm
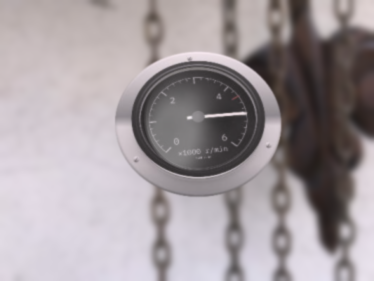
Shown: 5000; rpm
